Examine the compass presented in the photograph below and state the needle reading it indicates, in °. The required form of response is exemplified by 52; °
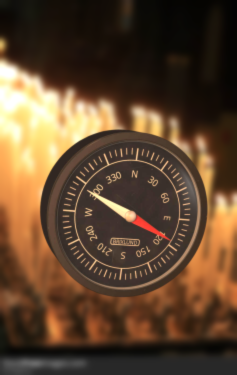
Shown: 115; °
